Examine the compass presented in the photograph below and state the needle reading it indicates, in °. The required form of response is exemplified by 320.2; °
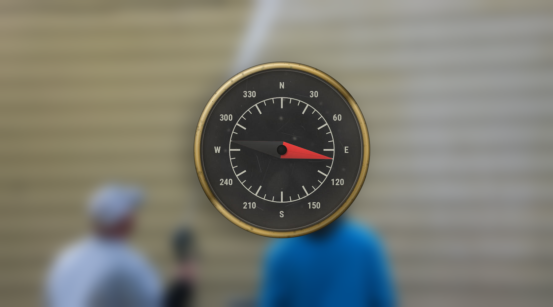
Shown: 100; °
